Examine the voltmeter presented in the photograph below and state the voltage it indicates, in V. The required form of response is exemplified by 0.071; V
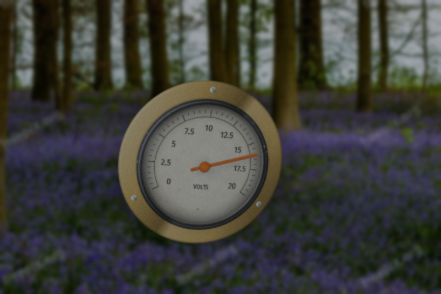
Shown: 16; V
